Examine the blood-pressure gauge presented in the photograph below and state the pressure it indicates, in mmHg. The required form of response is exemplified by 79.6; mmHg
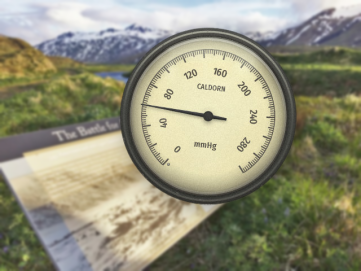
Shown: 60; mmHg
